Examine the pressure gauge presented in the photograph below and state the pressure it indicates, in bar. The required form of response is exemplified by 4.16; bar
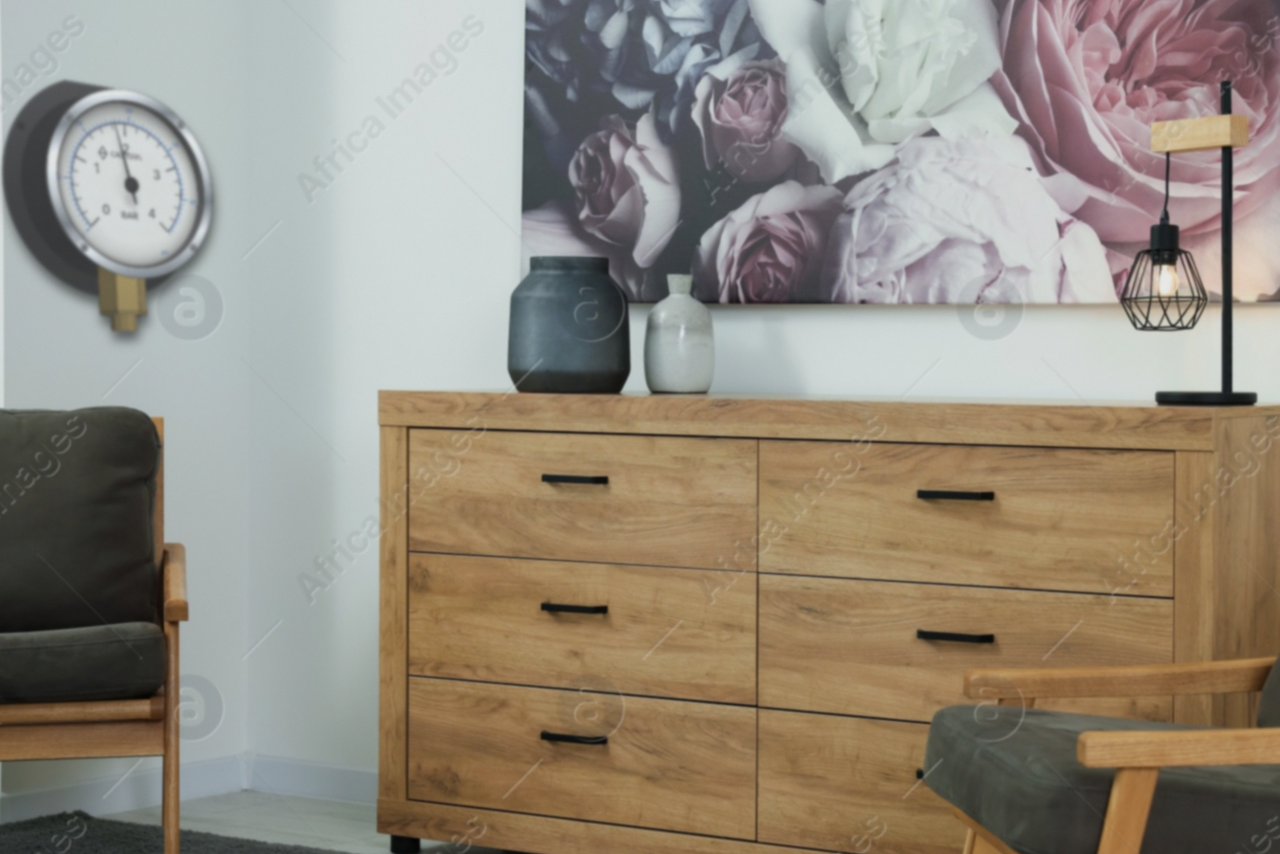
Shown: 1.8; bar
